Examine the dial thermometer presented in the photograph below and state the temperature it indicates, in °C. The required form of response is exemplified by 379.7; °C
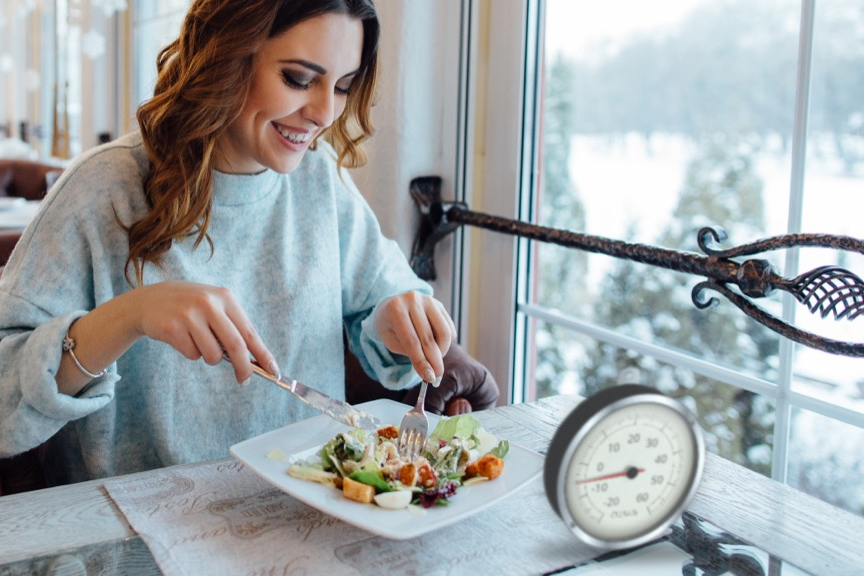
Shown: -5; °C
